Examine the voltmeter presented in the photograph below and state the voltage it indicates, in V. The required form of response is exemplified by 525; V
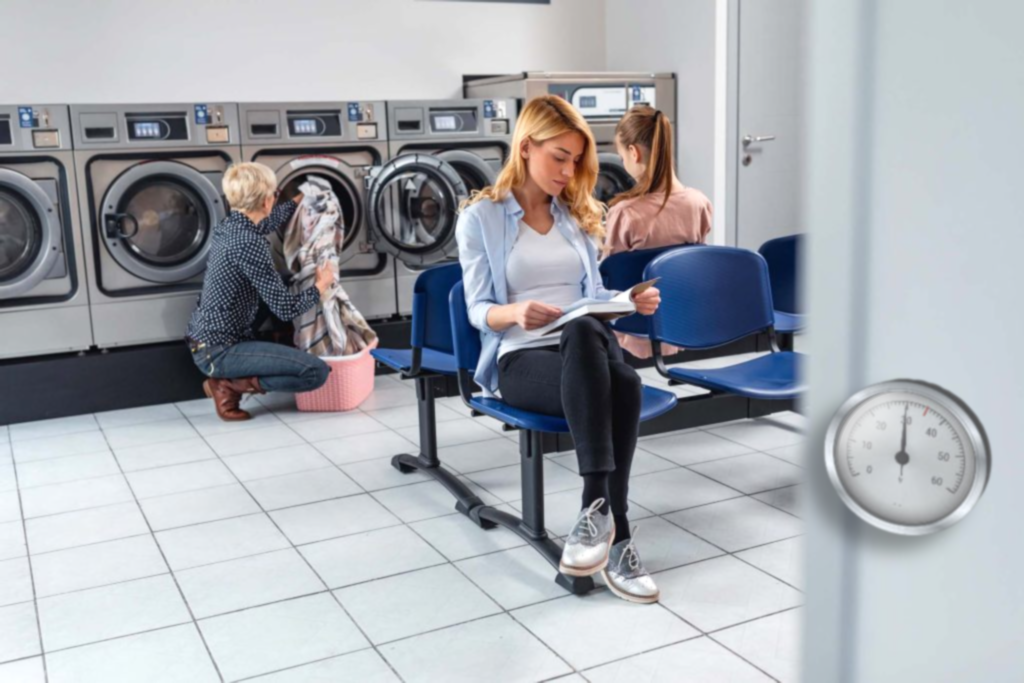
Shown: 30; V
